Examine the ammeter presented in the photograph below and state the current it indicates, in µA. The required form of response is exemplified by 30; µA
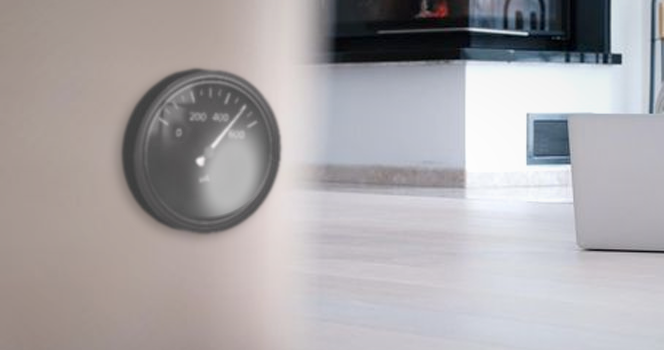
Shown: 500; µA
